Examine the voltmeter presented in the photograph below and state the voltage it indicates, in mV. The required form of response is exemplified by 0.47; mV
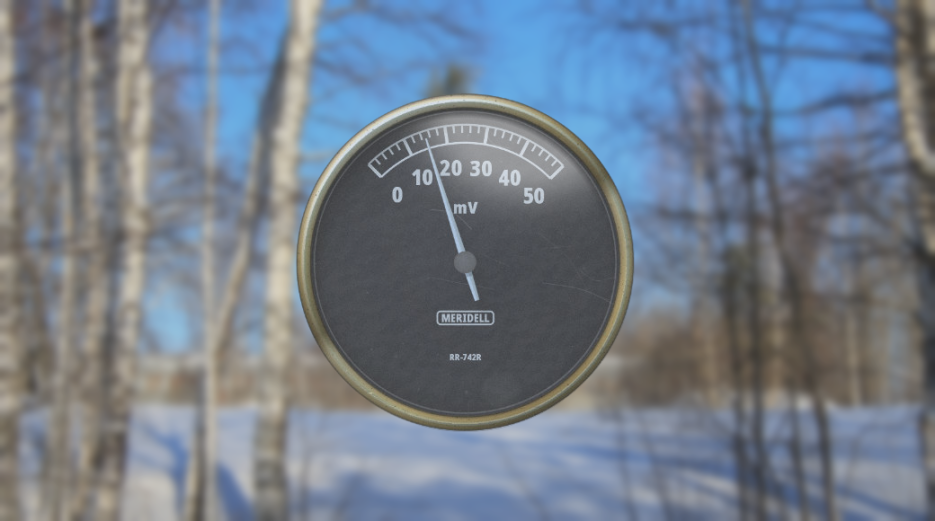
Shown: 15; mV
